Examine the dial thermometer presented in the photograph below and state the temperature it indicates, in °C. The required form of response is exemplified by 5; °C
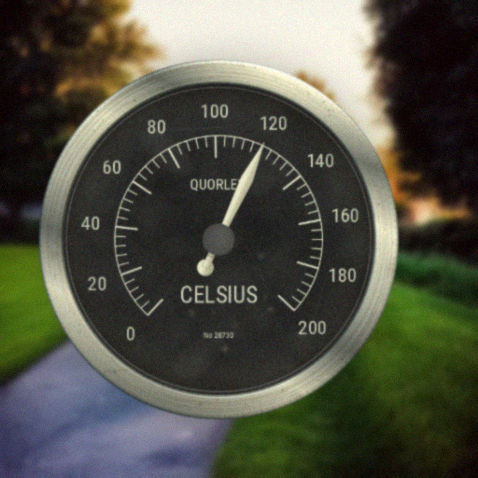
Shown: 120; °C
